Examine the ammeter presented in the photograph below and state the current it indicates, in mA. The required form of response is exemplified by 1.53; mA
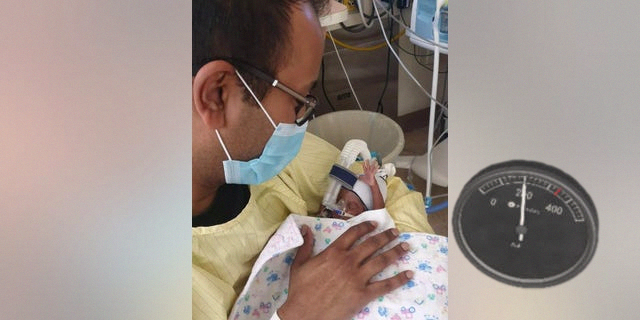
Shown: 200; mA
